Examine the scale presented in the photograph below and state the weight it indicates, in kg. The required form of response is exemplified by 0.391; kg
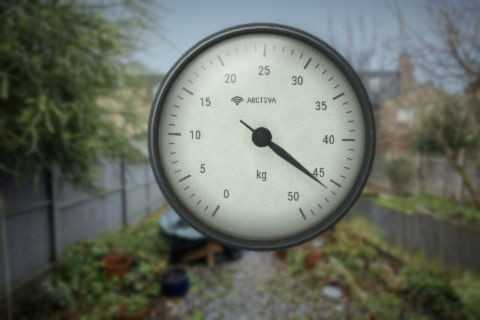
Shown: 46; kg
